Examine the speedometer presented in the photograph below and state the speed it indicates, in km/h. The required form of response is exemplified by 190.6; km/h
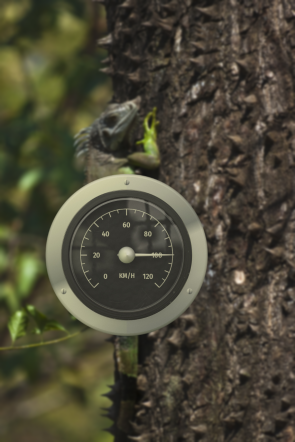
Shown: 100; km/h
